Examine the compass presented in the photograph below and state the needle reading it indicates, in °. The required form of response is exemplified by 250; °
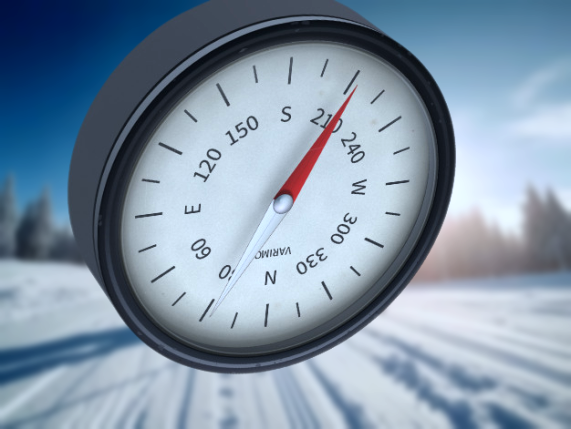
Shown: 210; °
